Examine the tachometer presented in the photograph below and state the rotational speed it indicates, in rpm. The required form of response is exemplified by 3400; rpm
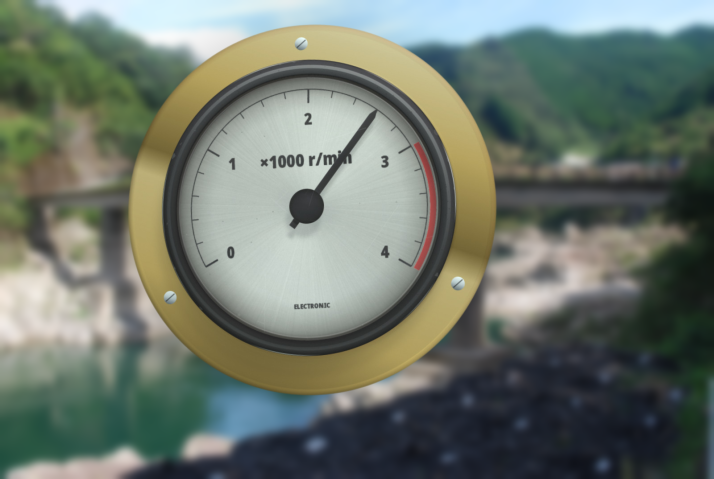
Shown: 2600; rpm
